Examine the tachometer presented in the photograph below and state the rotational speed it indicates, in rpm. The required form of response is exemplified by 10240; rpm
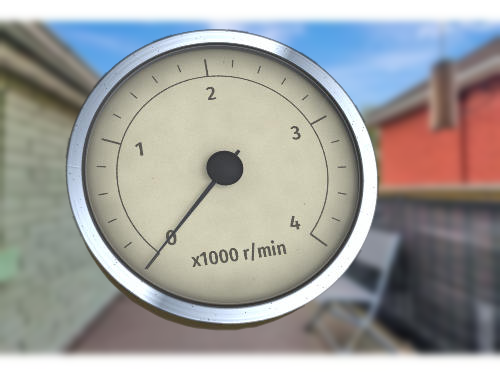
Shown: 0; rpm
